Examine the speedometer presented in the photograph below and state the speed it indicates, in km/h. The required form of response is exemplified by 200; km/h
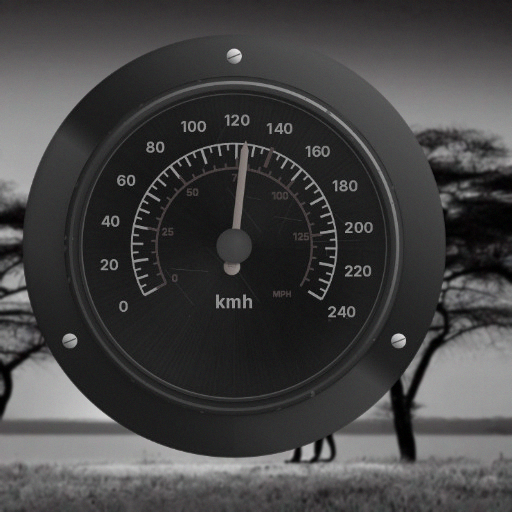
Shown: 125; km/h
